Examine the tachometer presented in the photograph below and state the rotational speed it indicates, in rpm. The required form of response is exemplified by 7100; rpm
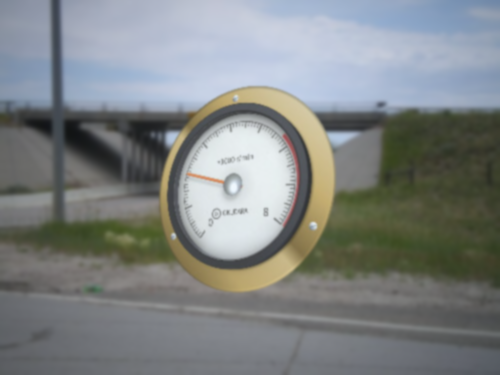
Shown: 2000; rpm
